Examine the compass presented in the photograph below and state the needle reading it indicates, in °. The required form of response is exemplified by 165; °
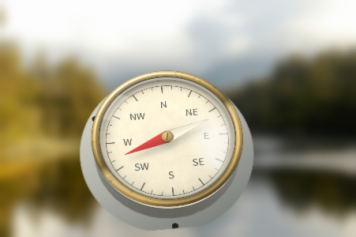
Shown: 250; °
